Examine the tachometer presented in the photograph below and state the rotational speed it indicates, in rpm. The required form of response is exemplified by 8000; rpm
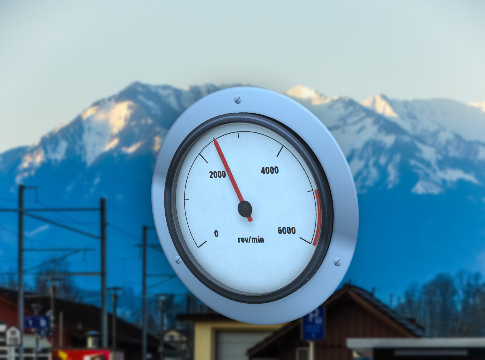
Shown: 2500; rpm
